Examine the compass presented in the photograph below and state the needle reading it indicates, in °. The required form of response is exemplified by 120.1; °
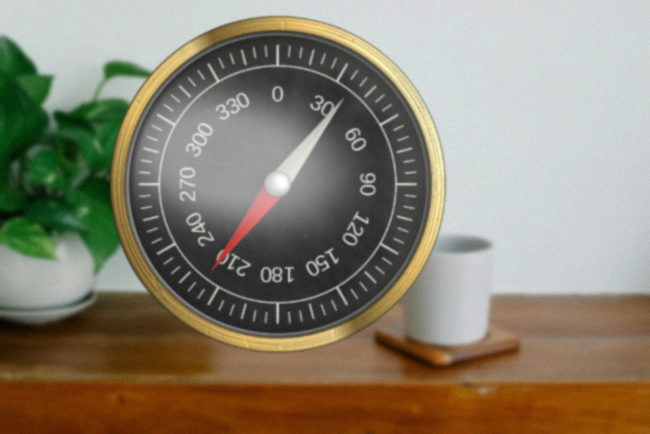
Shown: 217.5; °
